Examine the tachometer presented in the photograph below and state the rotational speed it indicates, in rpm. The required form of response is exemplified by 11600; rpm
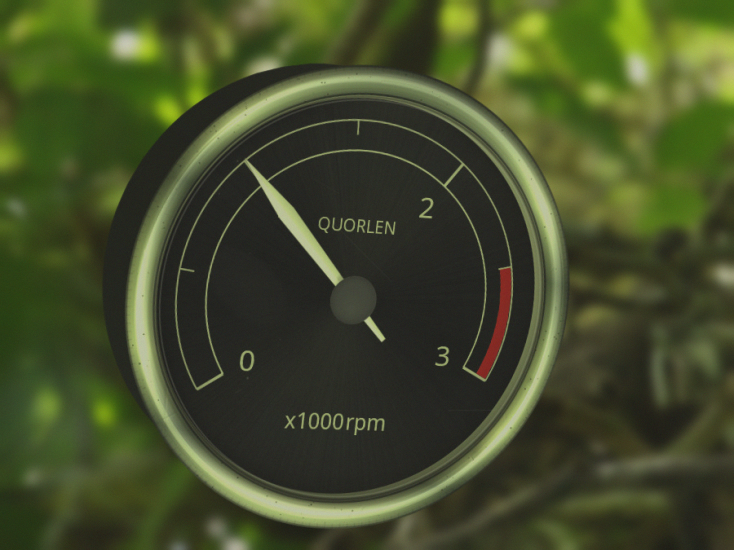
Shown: 1000; rpm
